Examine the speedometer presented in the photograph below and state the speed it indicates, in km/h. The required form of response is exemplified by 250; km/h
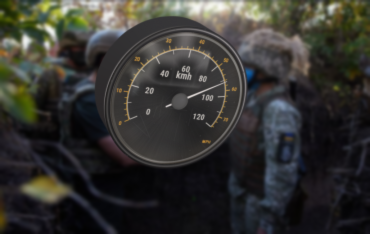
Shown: 90; km/h
